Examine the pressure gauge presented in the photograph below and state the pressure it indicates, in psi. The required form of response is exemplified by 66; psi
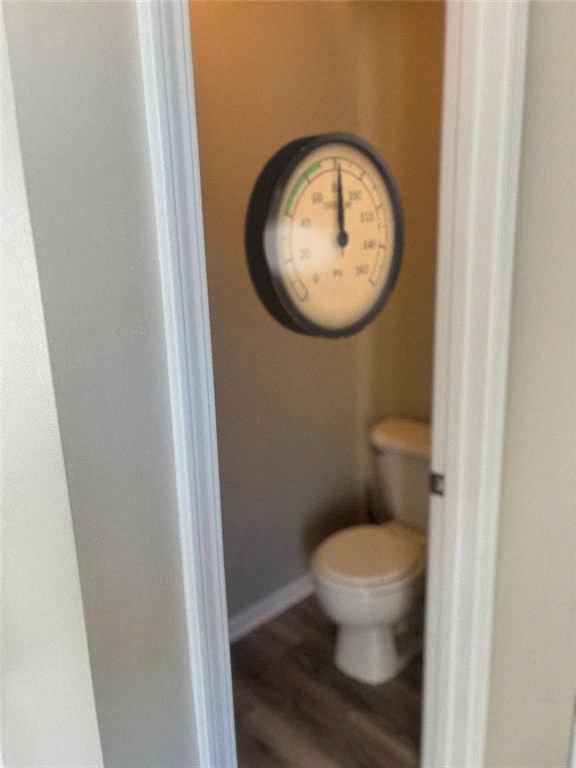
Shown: 80; psi
